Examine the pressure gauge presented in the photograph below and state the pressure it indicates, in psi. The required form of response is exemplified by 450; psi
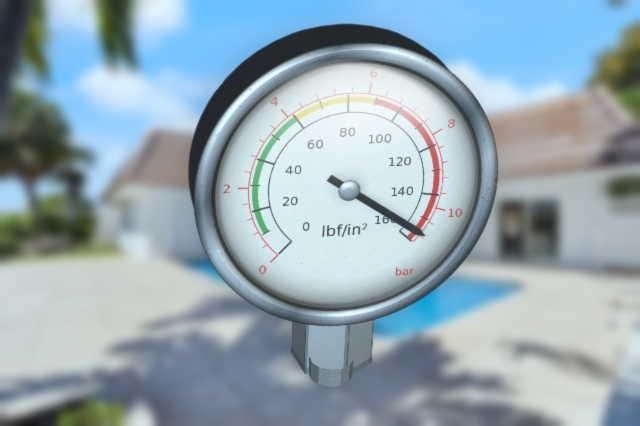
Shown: 155; psi
